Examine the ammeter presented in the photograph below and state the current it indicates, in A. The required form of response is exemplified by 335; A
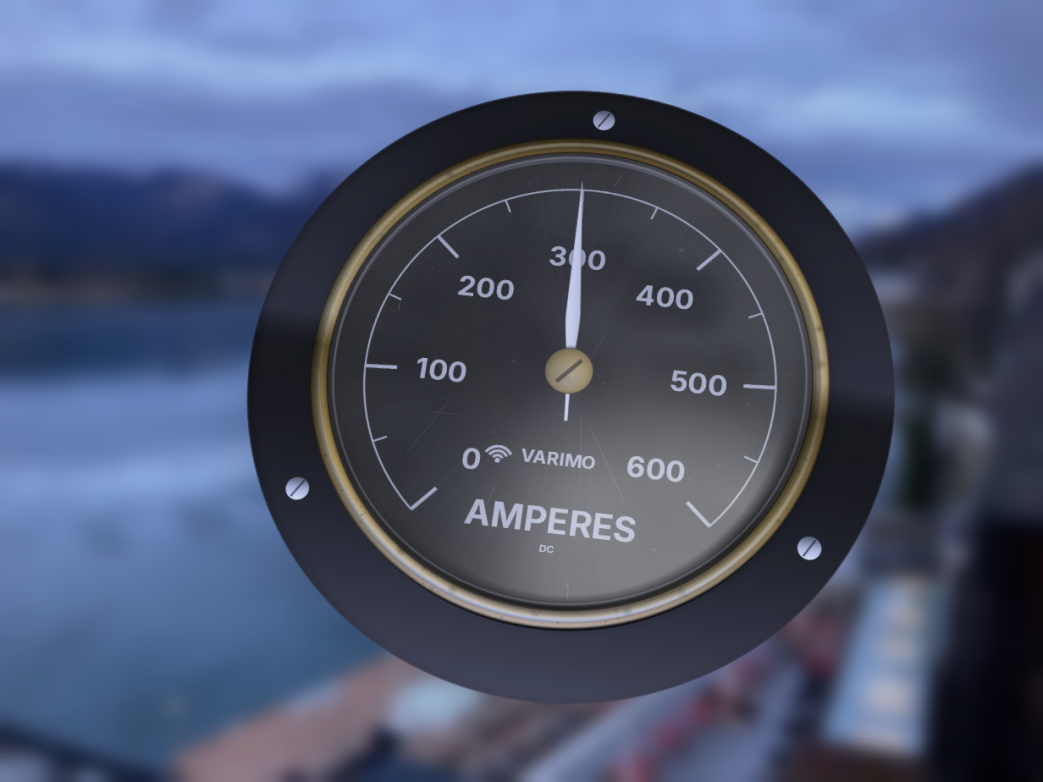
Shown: 300; A
